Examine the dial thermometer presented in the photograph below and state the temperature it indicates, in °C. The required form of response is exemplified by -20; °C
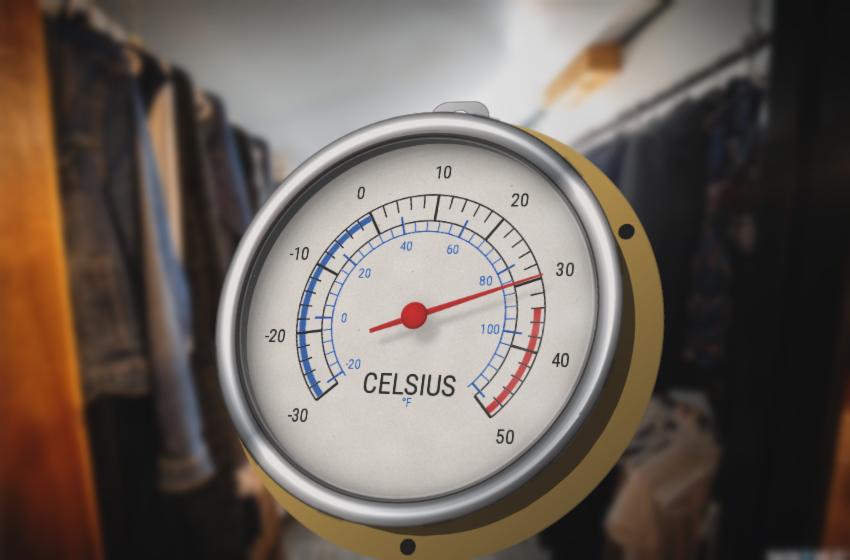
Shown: 30; °C
